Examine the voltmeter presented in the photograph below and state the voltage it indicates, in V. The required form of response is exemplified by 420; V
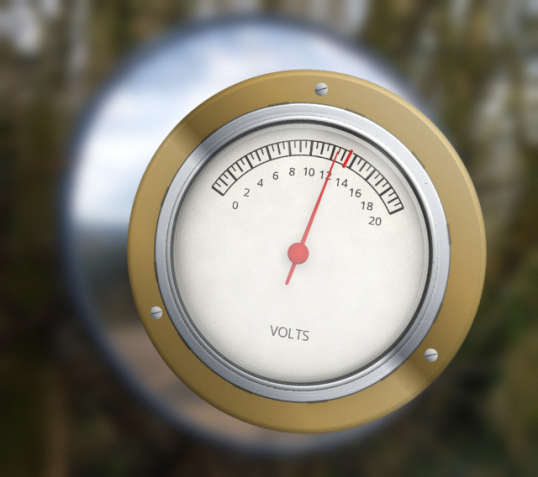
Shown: 12.5; V
